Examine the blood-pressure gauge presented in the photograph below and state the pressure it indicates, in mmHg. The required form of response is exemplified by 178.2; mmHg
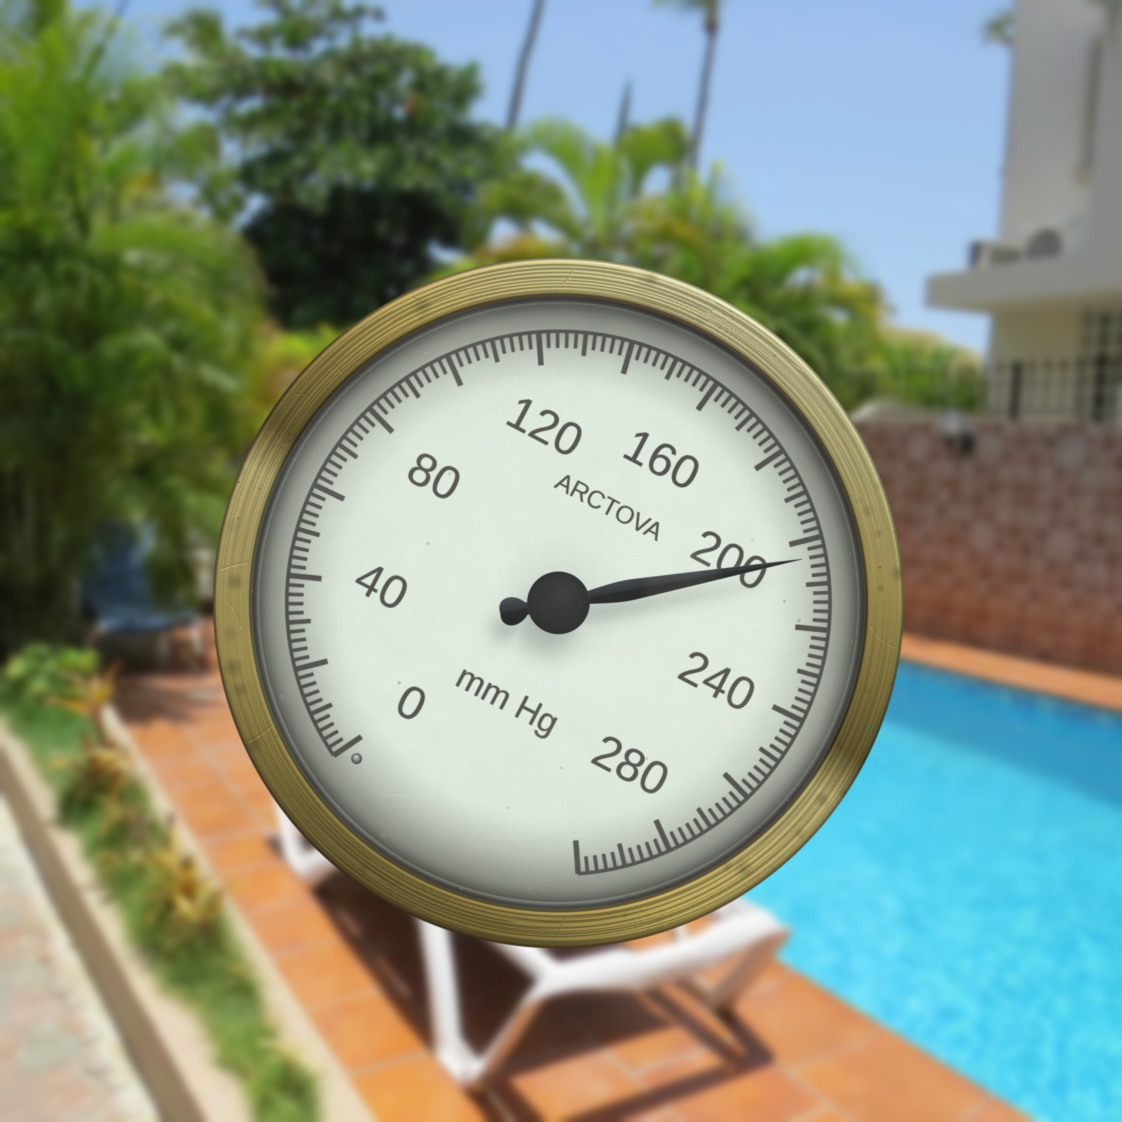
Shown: 204; mmHg
